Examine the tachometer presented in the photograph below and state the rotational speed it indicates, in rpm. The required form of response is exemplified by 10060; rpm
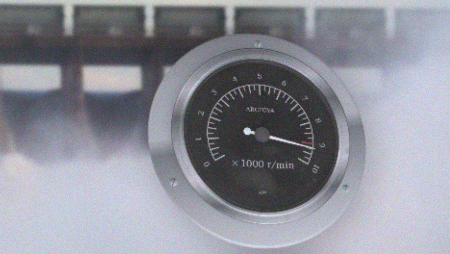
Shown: 9250; rpm
